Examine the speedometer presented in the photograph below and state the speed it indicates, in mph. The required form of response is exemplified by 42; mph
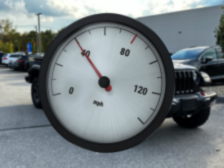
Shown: 40; mph
